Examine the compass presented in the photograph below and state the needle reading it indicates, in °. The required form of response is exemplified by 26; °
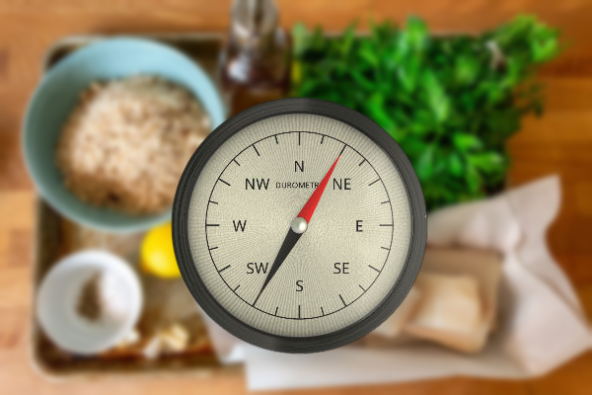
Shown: 30; °
